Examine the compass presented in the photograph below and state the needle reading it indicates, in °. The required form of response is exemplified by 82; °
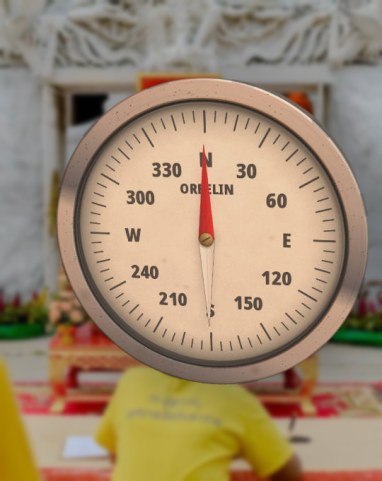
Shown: 0; °
